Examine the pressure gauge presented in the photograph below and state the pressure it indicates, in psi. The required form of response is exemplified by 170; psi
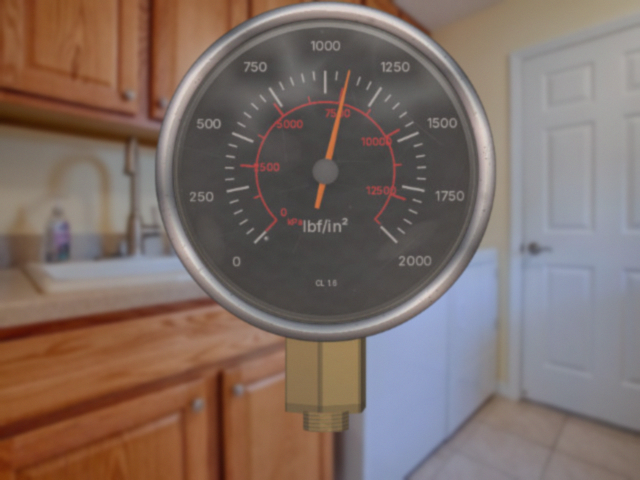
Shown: 1100; psi
